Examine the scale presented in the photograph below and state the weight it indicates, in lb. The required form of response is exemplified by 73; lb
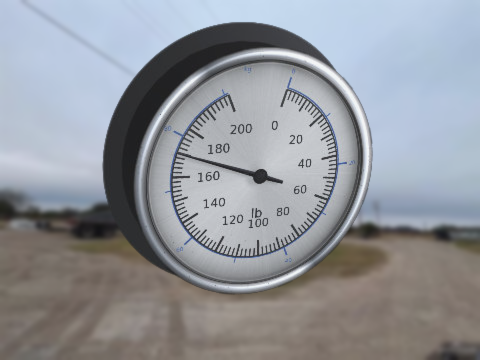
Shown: 170; lb
